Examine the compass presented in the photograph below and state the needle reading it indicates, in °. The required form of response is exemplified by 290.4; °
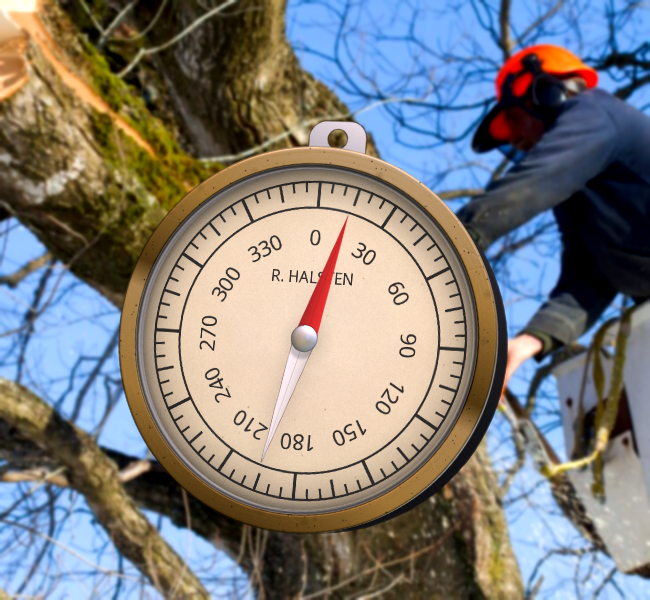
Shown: 15; °
